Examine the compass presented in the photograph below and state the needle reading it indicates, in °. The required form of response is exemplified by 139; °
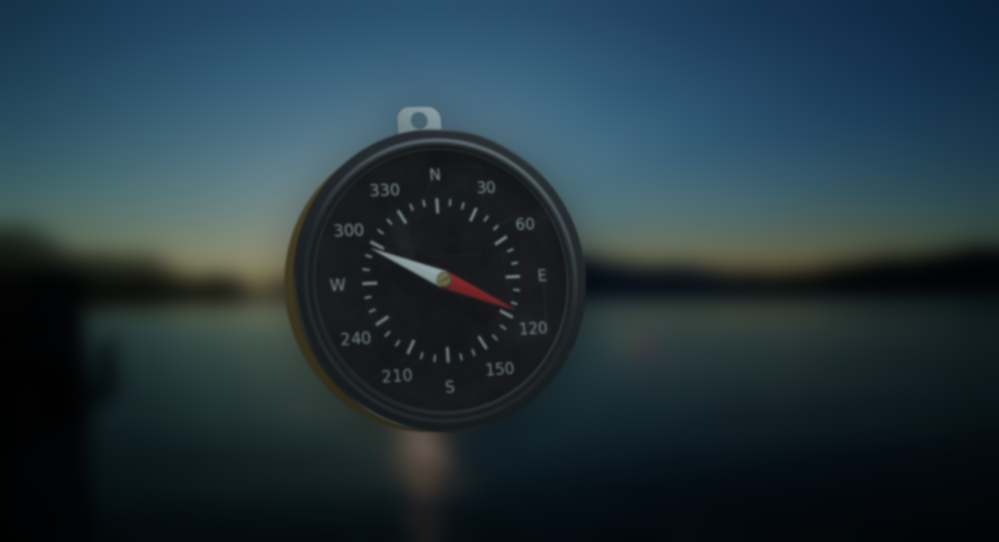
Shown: 115; °
